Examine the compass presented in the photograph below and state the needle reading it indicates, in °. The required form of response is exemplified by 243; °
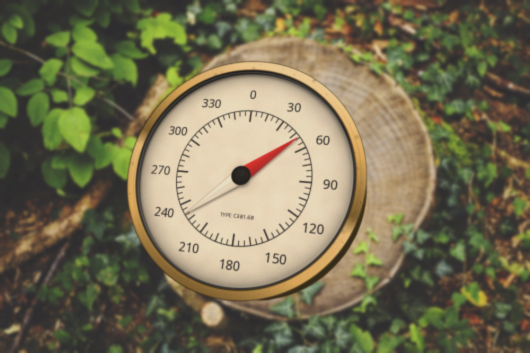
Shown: 50; °
